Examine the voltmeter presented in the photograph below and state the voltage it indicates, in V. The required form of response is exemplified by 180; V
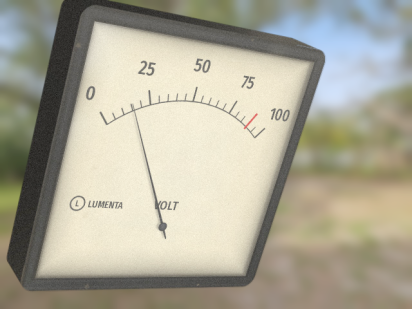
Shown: 15; V
